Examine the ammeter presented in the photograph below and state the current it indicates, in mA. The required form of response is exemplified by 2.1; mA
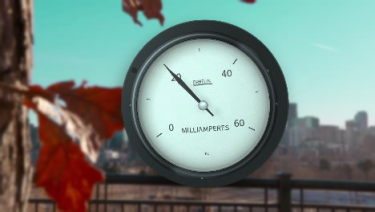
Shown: 20; mA
